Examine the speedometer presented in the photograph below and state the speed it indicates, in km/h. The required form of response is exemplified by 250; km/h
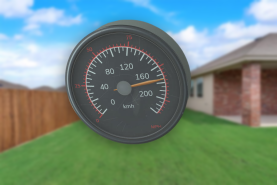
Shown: 175; km/h
